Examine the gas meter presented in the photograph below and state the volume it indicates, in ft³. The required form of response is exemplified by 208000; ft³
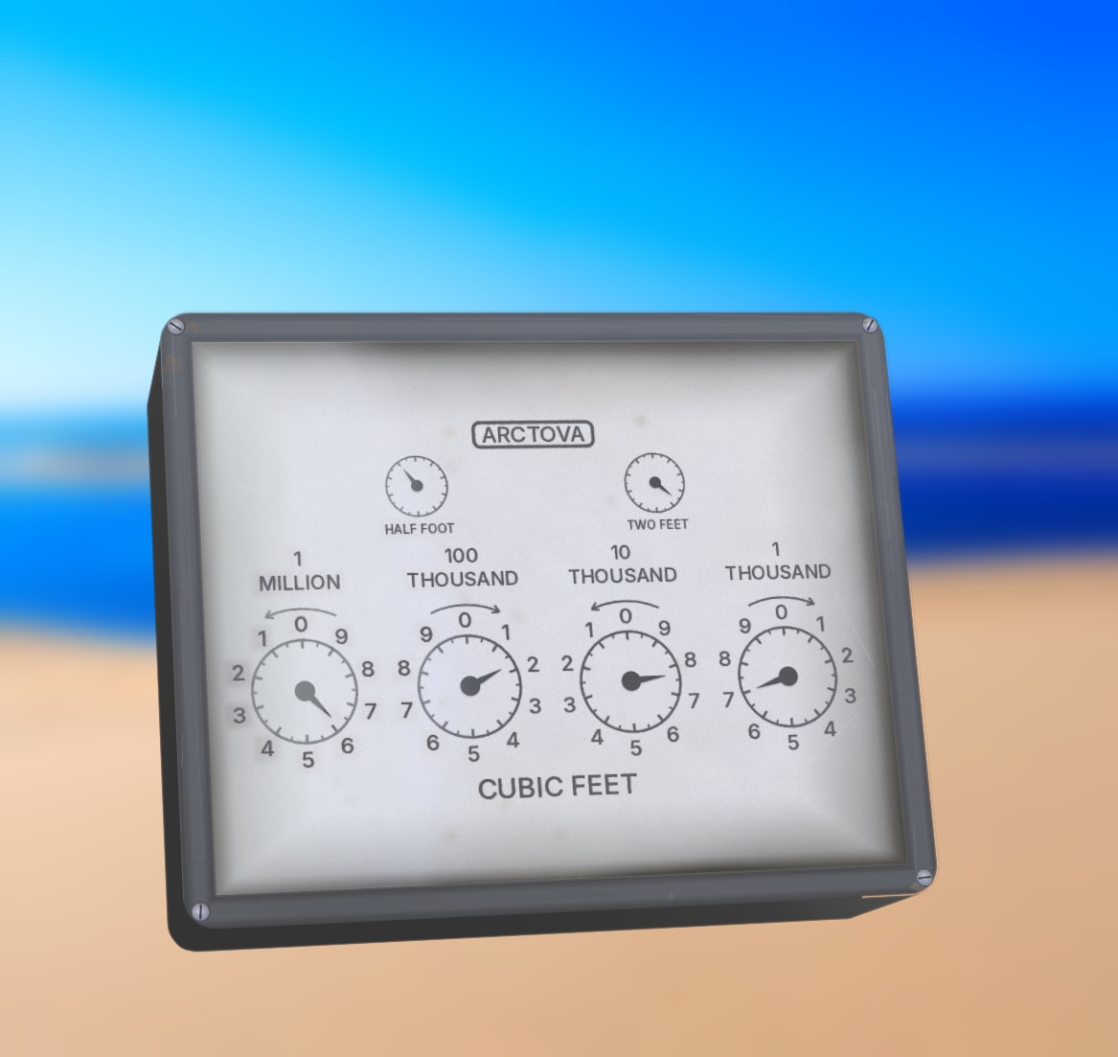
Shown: 617700; ft³
